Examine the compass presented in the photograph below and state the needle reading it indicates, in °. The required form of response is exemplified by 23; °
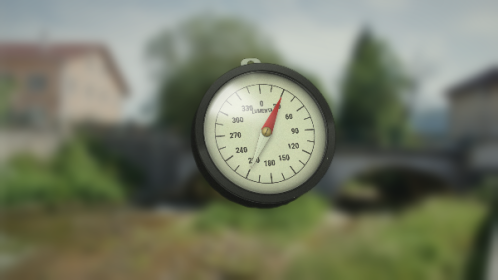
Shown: 30; °
